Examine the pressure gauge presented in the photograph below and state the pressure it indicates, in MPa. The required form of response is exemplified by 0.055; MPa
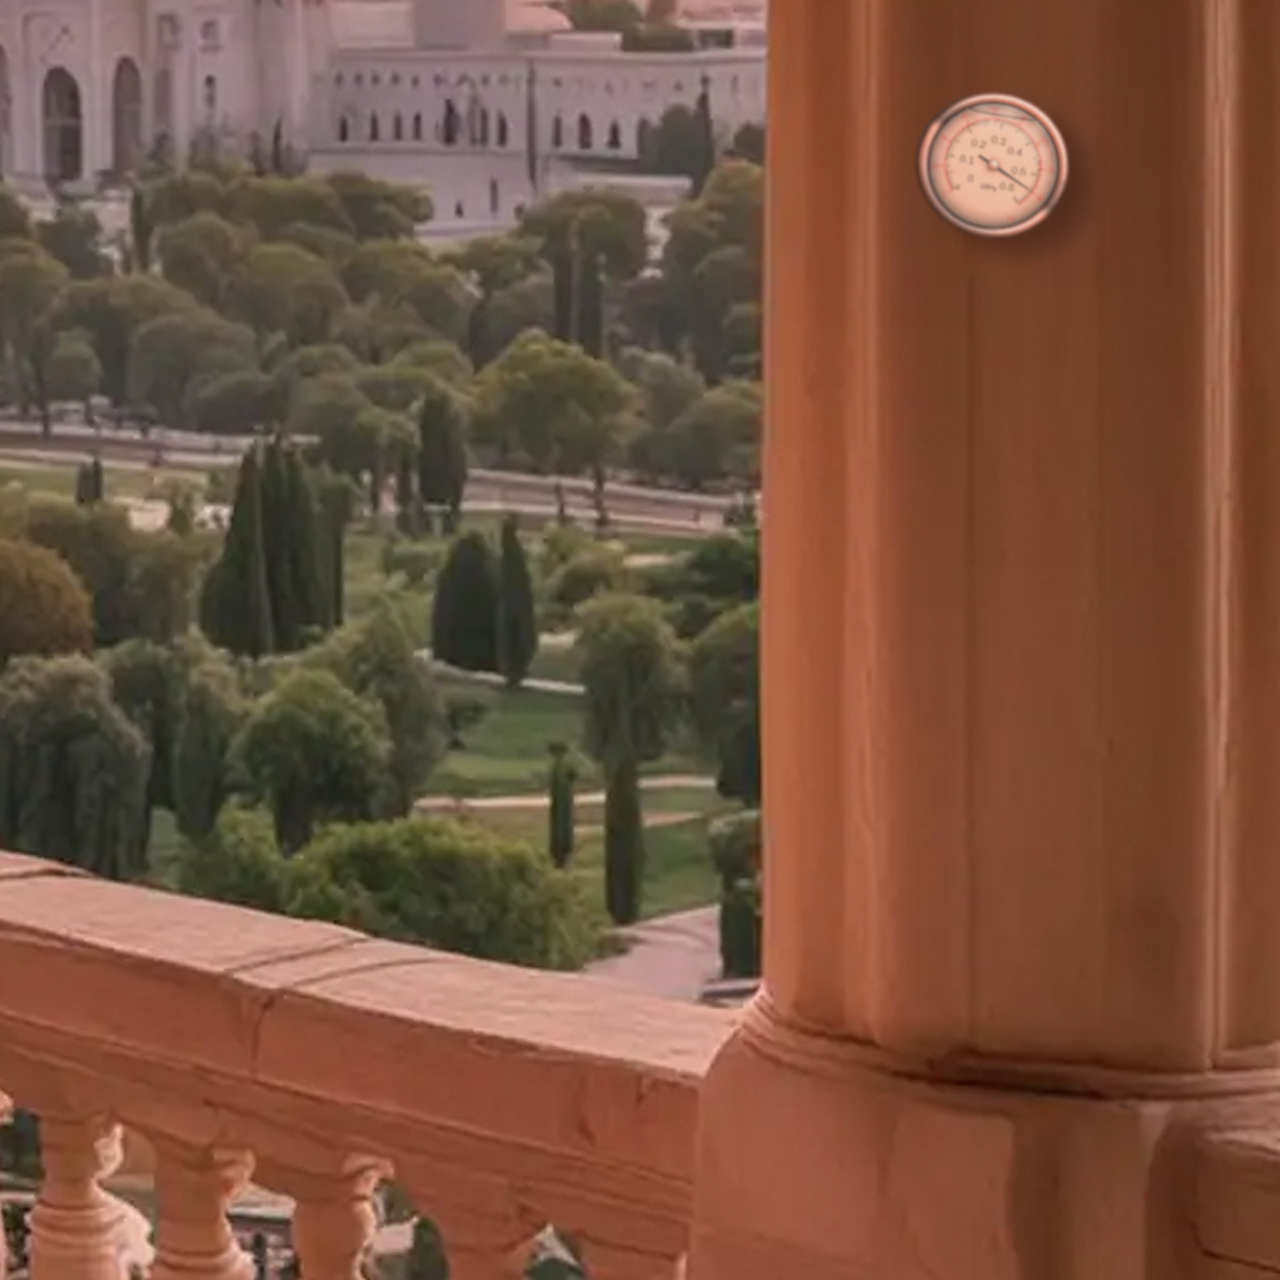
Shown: 0.55; MPa
